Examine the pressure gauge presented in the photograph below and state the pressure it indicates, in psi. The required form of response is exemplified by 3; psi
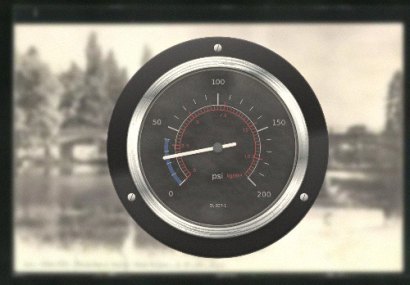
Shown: 25; psi
